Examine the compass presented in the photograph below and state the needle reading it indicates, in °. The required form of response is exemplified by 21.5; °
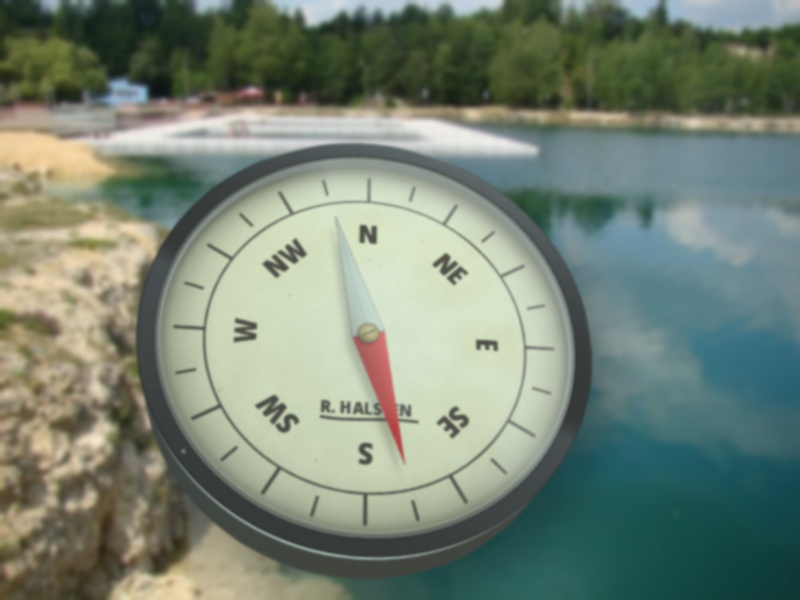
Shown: 165; °
